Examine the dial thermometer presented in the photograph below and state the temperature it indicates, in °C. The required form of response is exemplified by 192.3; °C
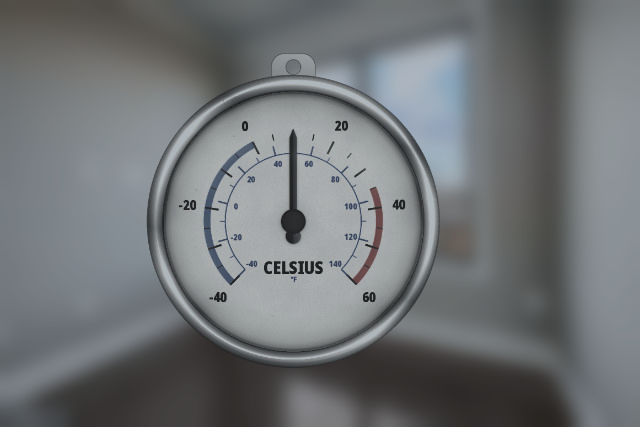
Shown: 10; °C
